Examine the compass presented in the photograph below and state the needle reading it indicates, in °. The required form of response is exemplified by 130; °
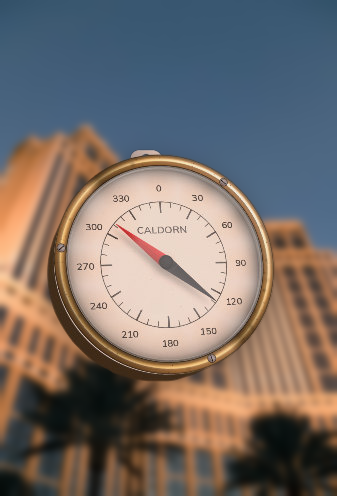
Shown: 310; °
